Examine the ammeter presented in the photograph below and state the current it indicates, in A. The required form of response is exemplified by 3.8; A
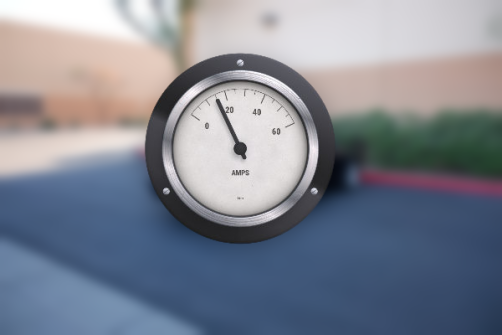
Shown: 15; A
